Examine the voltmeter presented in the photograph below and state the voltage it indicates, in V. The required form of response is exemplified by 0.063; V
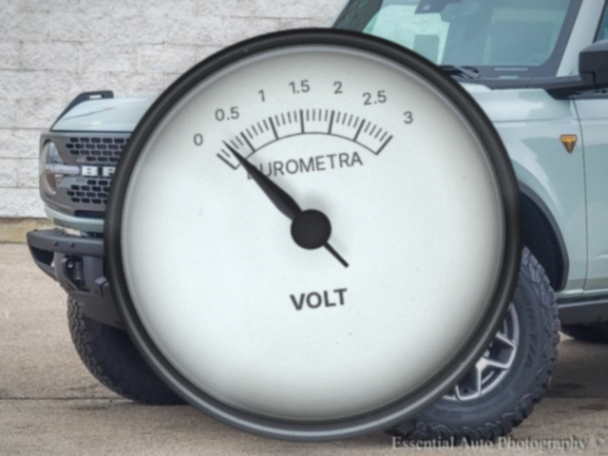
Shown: 0.2; V
